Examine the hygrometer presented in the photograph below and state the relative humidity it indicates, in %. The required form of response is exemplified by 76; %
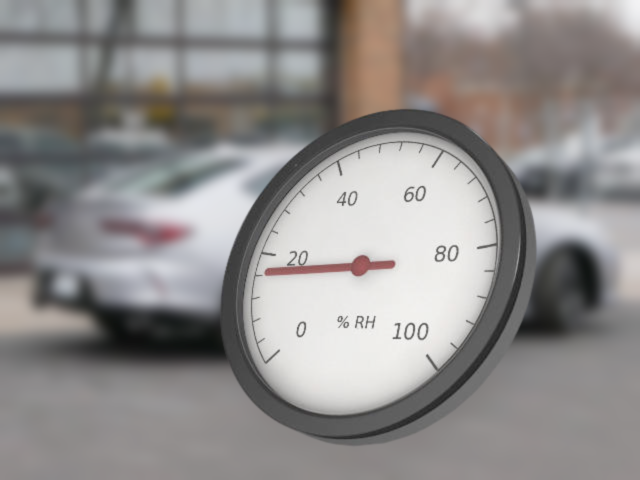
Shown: 16; %
